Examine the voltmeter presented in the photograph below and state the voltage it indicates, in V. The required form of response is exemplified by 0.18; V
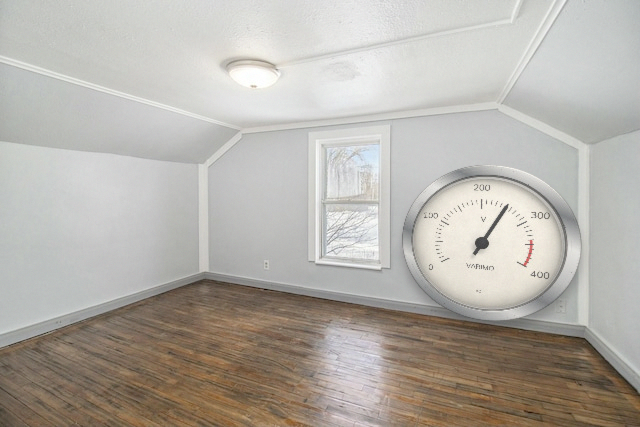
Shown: 250; V
